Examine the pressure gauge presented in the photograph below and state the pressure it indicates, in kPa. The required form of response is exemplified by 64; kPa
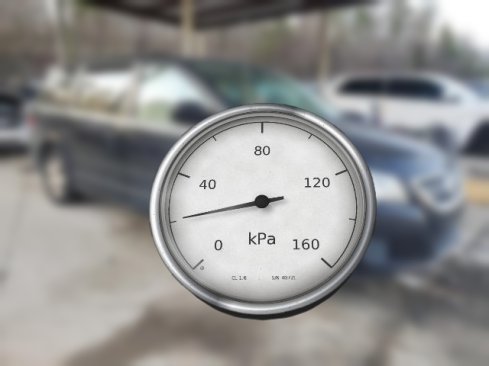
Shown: 20; kPa
